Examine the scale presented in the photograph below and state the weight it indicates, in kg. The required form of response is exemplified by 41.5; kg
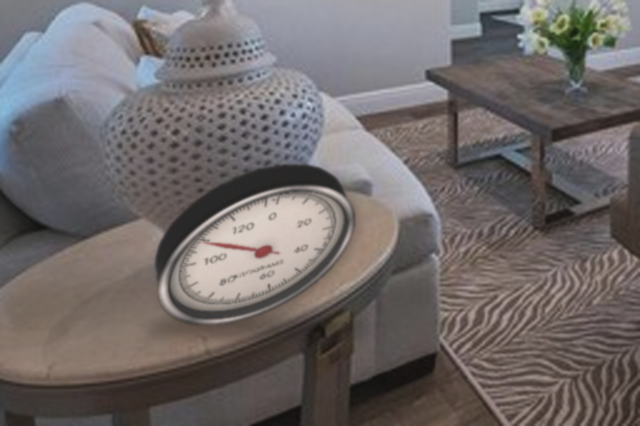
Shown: 110; kg
